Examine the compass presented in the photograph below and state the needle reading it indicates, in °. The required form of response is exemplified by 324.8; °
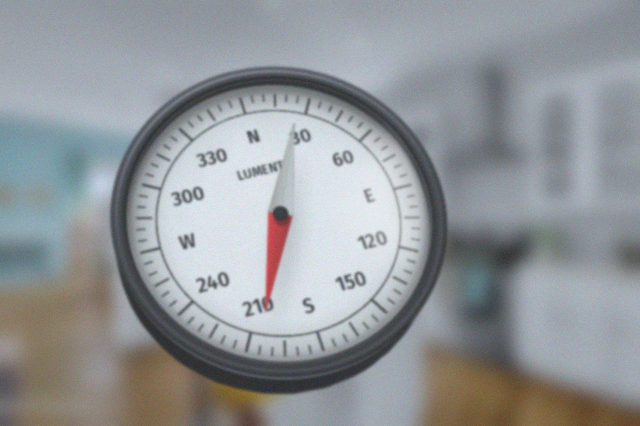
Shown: 205; °
